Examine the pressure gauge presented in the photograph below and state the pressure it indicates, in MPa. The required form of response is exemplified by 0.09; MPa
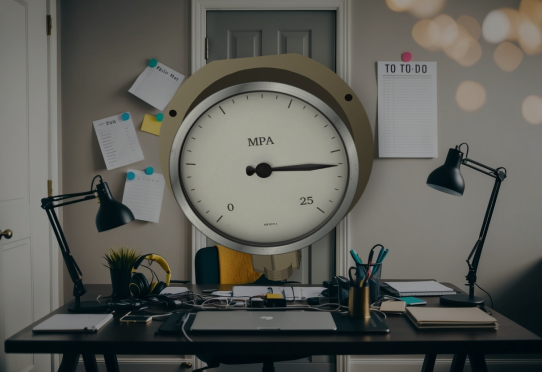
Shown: 21; MPa
